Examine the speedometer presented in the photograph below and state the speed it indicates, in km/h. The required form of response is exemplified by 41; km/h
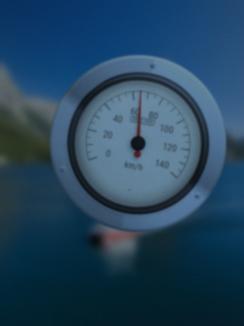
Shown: 65; km/h
